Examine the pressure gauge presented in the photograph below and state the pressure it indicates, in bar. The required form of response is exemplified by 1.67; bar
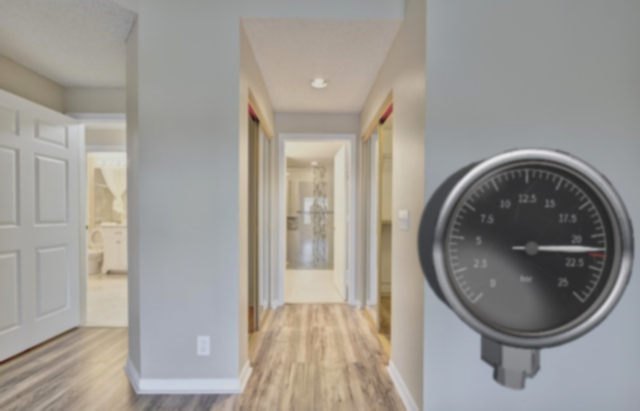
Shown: 21; bar
